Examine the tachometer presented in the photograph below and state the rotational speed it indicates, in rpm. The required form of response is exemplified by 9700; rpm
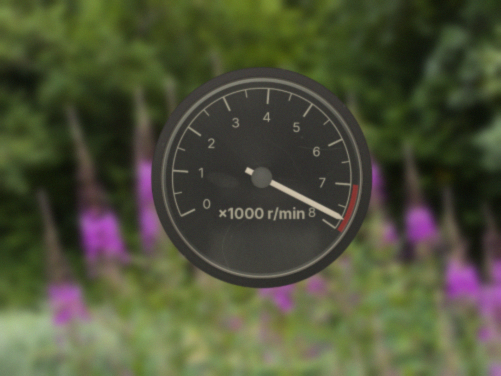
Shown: 7750; rpm
